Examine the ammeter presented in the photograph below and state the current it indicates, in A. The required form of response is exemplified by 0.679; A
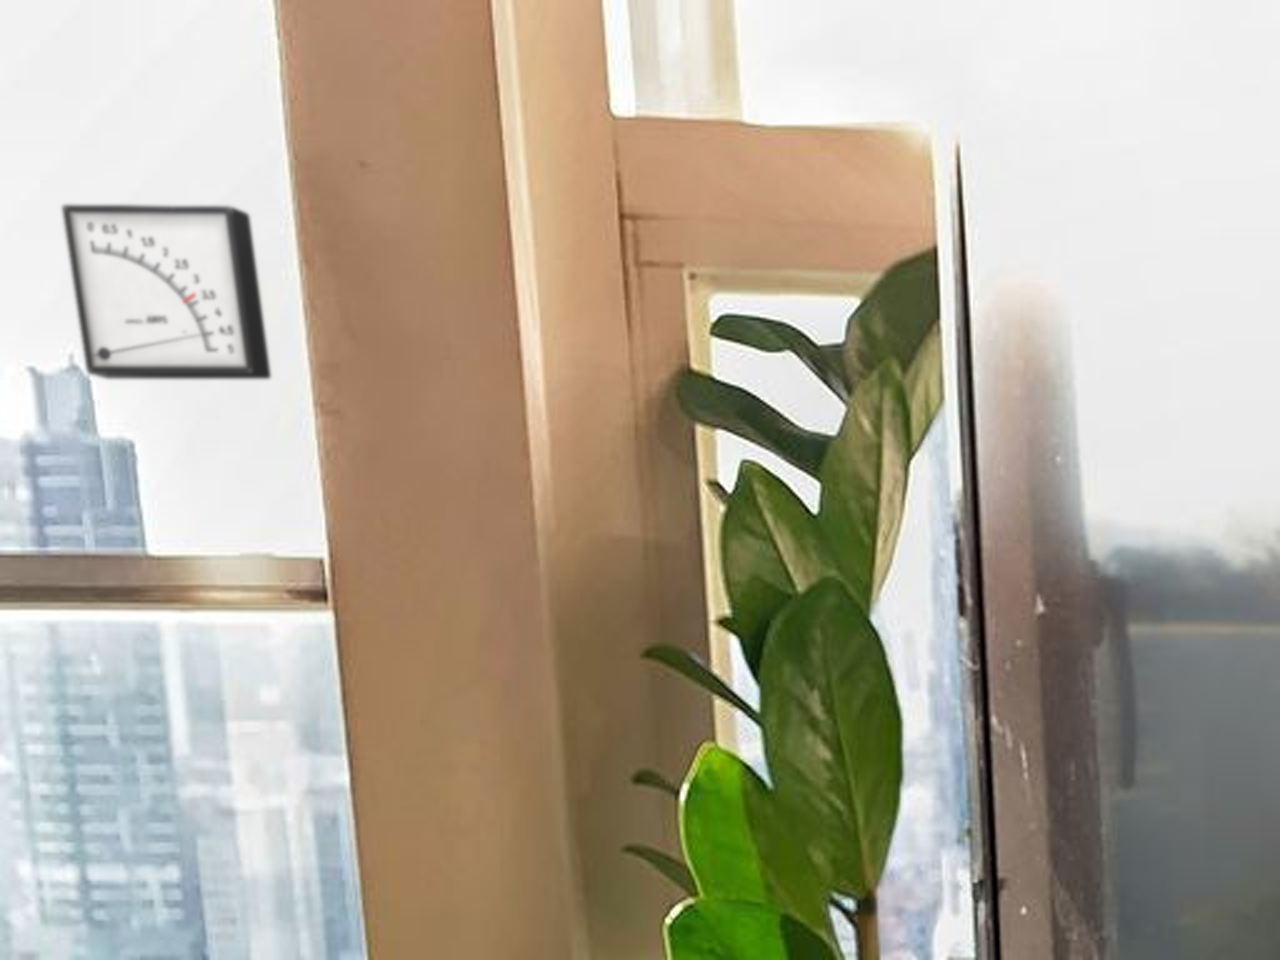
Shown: 4.5; A
